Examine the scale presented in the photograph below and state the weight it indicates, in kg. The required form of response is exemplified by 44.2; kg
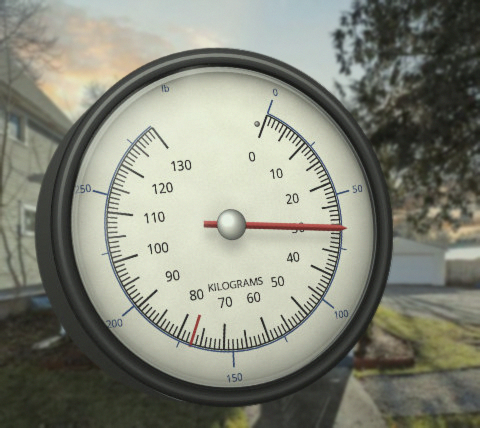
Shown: 30; kg
